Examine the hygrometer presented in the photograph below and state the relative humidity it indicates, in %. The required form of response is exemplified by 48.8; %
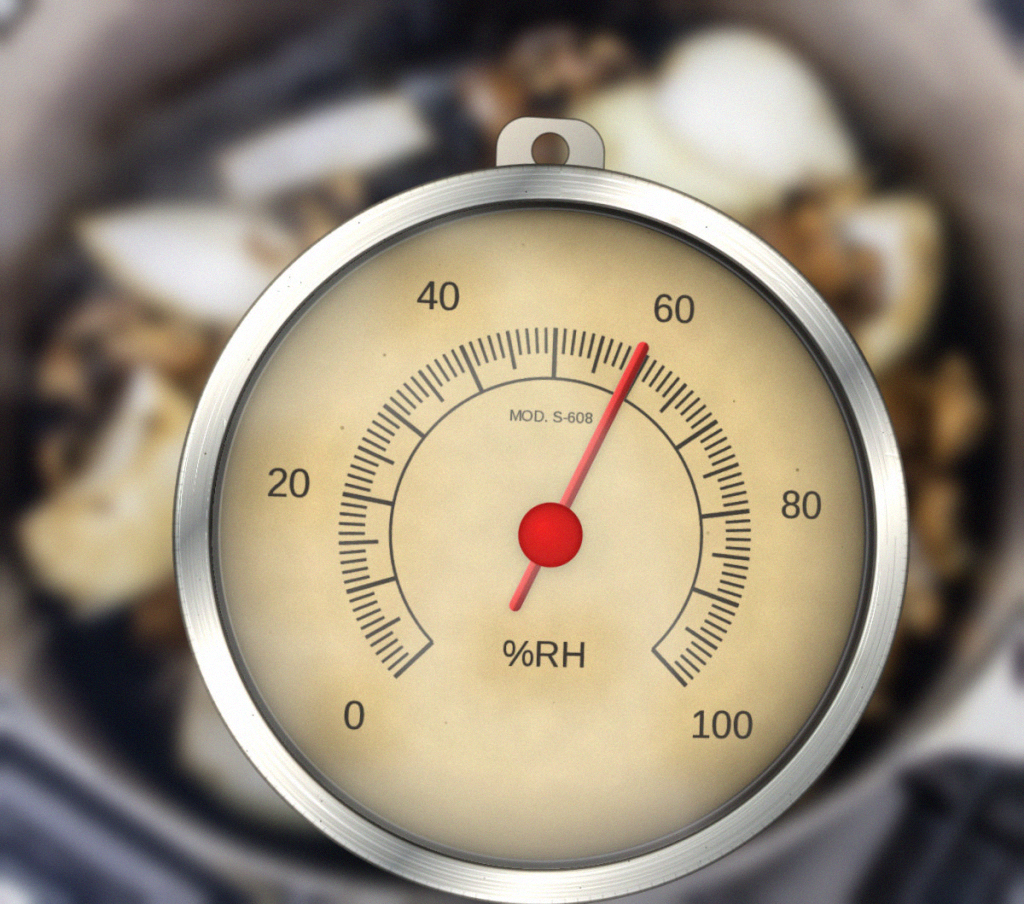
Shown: 59; %
